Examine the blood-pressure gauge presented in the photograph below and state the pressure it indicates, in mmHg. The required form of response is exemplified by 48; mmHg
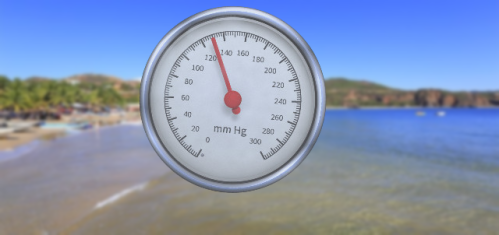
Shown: 130; mmHg
